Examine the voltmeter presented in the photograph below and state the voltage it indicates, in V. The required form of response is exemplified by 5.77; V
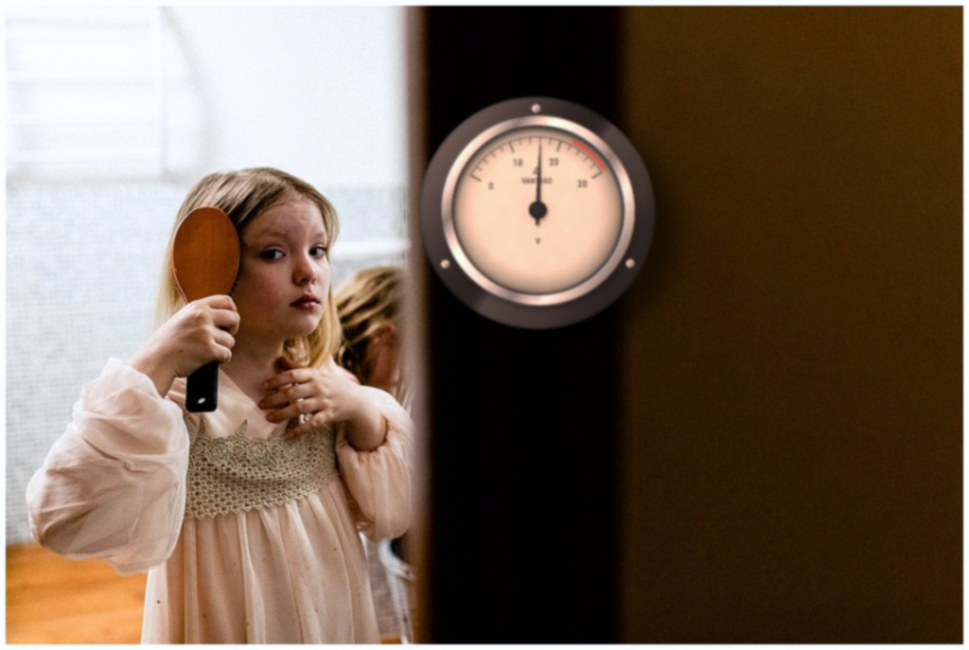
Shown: 16; V
